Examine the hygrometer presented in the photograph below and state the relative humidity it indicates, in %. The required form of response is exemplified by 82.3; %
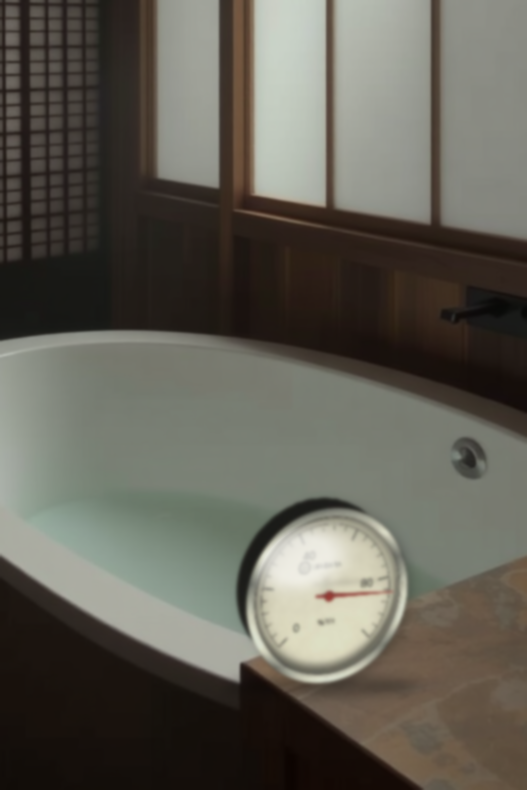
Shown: 84; %
